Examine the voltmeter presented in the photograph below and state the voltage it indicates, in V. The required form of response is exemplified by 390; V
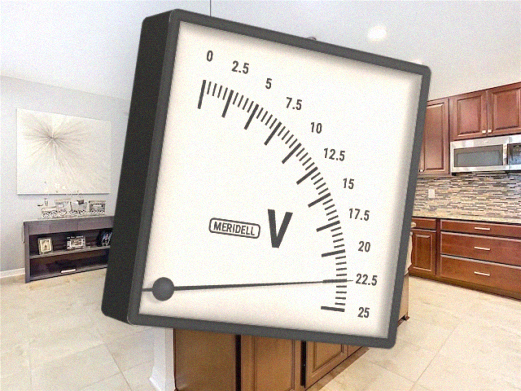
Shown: 22.5; V
